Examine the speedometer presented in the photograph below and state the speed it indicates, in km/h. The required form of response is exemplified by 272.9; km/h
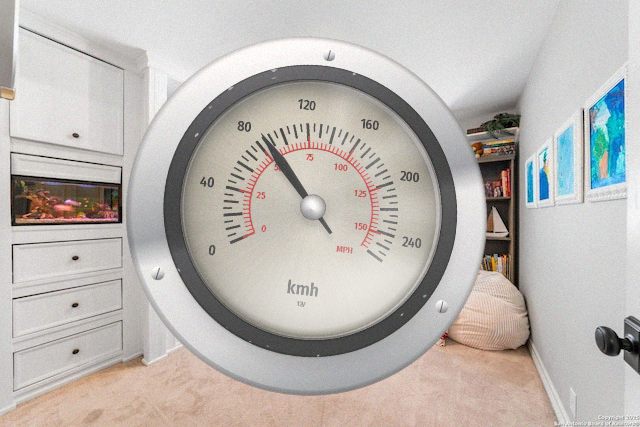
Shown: 85; km/h
